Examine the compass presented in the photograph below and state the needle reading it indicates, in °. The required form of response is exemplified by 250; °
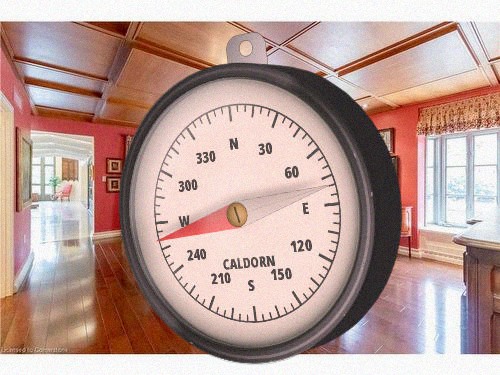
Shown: 260; °
